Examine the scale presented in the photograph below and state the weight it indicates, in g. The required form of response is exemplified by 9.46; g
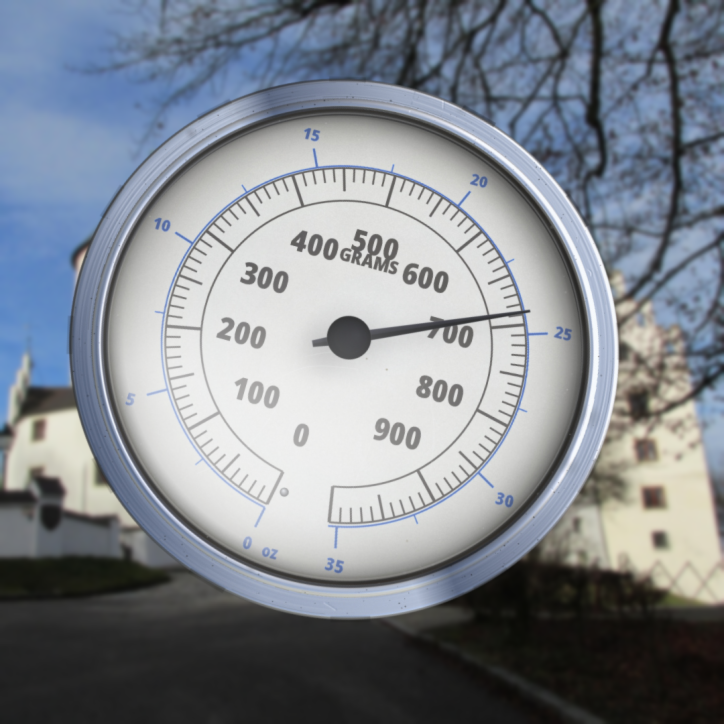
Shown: 690; g
